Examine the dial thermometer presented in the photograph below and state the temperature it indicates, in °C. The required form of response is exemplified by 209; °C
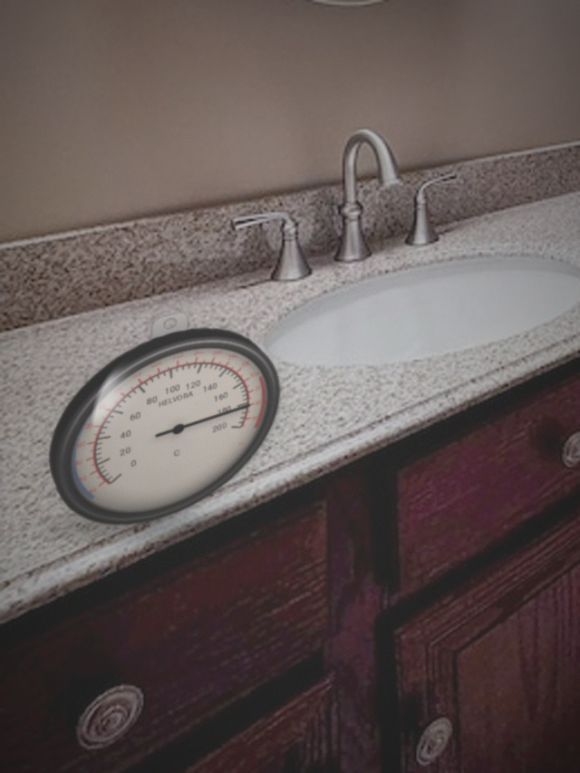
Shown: 180; °C
